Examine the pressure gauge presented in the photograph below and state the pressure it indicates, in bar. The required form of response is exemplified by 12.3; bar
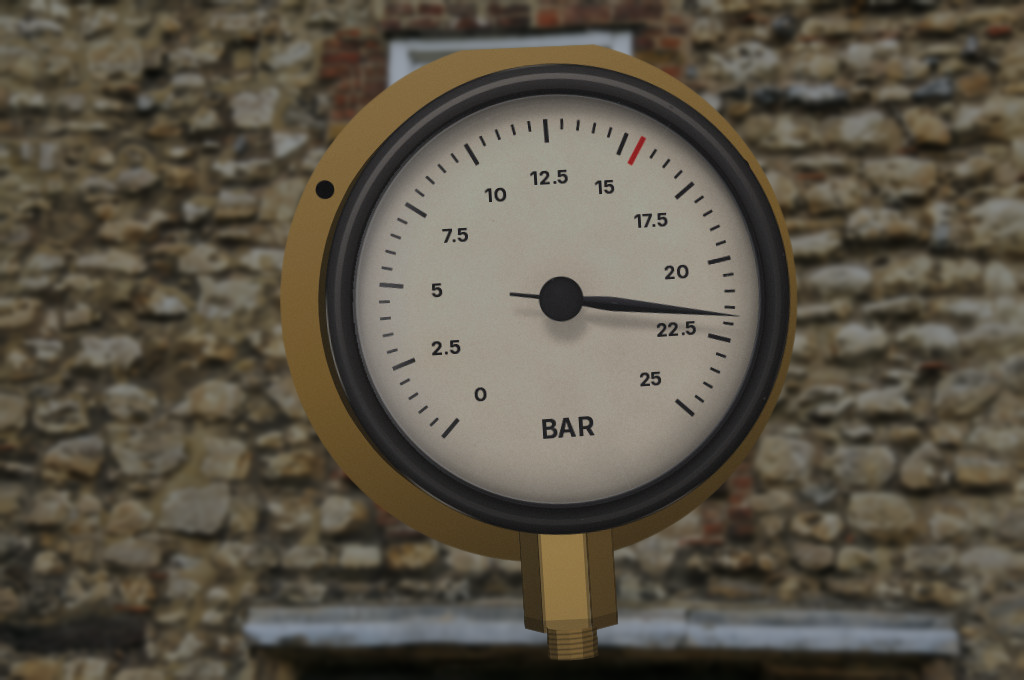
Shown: 21.75; bar
